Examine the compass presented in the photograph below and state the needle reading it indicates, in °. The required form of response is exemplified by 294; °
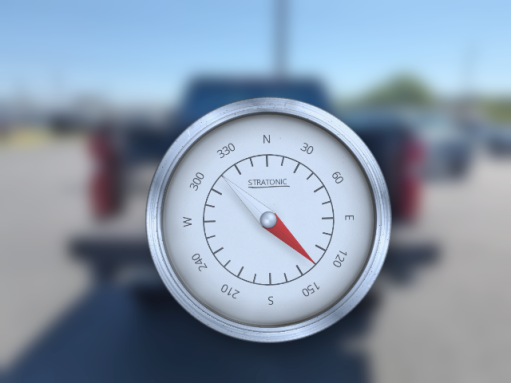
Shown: 135; °
